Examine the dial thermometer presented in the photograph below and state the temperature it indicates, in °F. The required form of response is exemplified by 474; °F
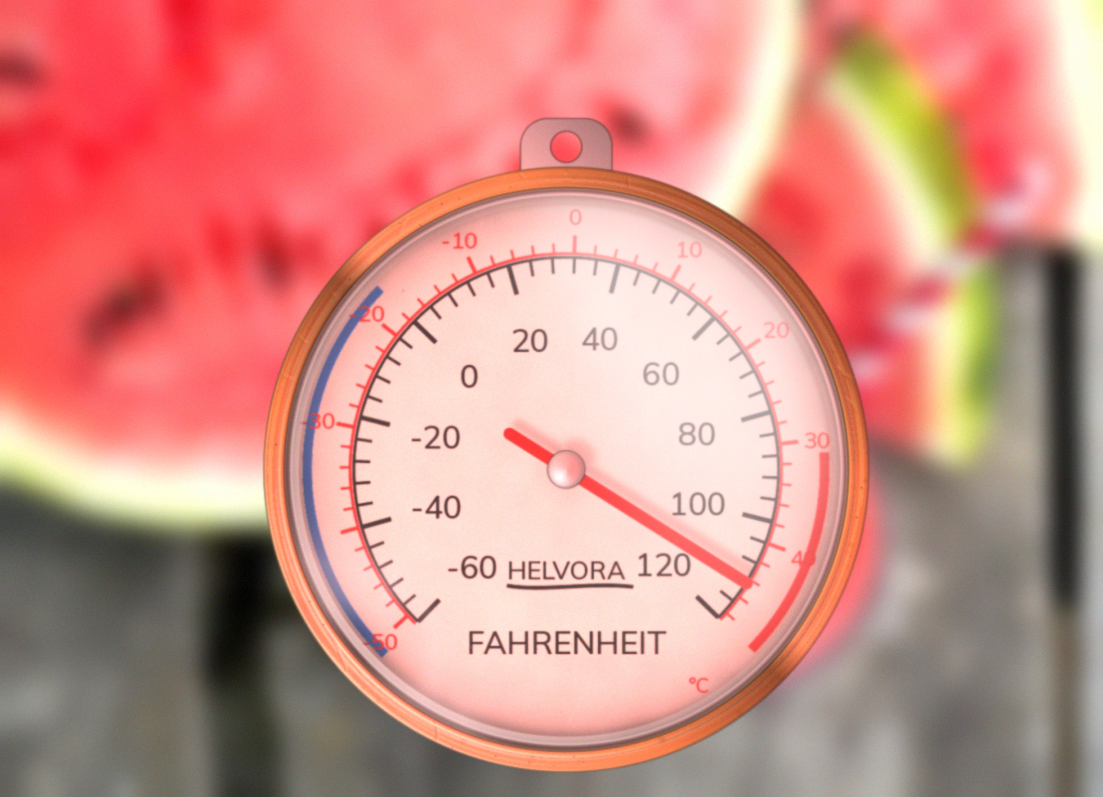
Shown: 112; °F
